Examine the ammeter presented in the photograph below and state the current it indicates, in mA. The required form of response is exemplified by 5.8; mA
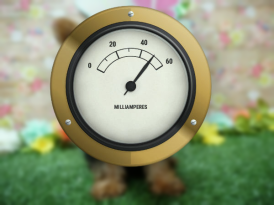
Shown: 50; mA
